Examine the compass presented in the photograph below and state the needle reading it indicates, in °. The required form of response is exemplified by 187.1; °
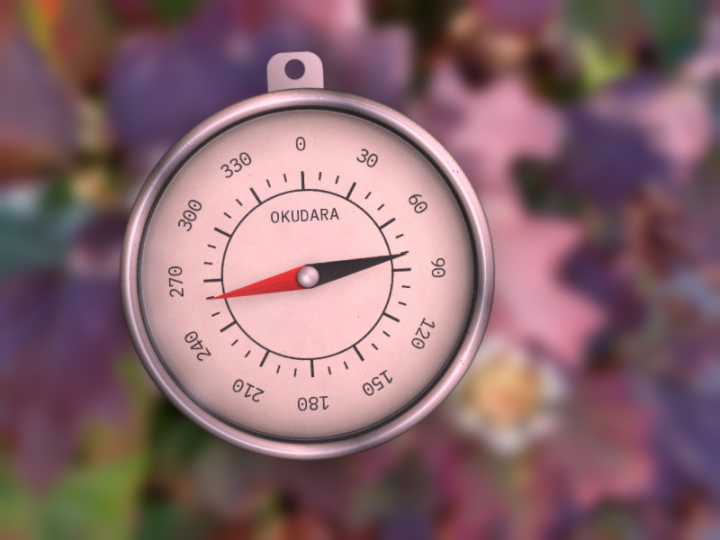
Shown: 260; °
